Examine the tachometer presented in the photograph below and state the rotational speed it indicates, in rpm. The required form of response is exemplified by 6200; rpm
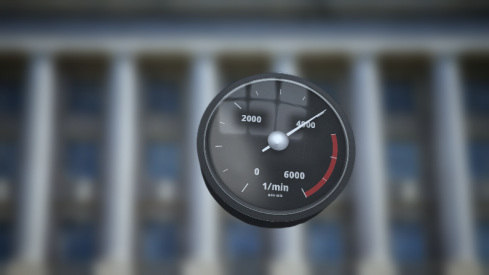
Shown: 4000; rpm
